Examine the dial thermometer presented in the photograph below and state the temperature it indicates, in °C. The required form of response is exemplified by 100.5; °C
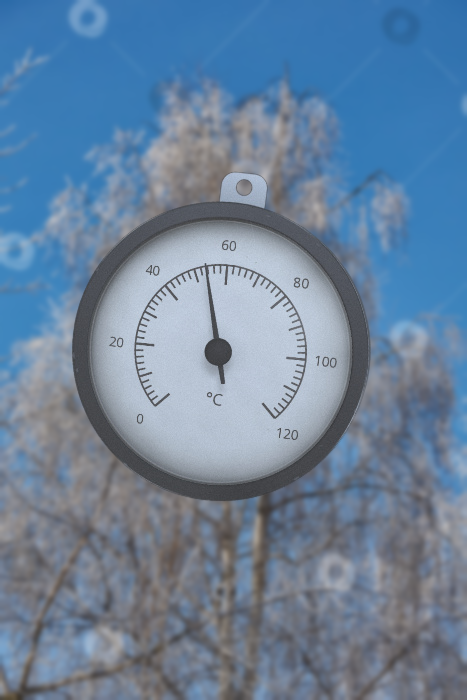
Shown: 54; °C
